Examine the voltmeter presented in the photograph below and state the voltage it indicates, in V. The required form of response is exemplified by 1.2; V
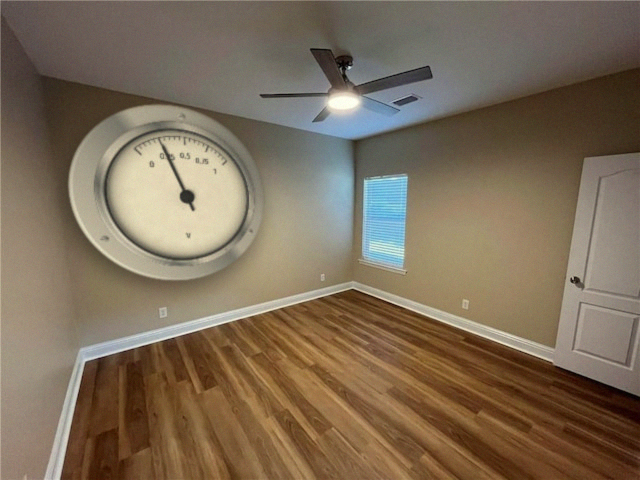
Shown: 0.25; V
